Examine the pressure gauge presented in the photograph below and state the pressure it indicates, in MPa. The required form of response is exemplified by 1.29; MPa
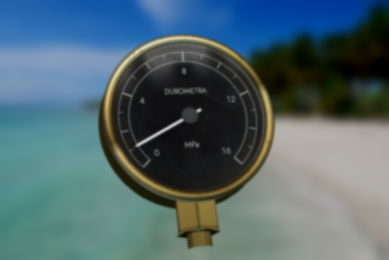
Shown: 1; MPa
